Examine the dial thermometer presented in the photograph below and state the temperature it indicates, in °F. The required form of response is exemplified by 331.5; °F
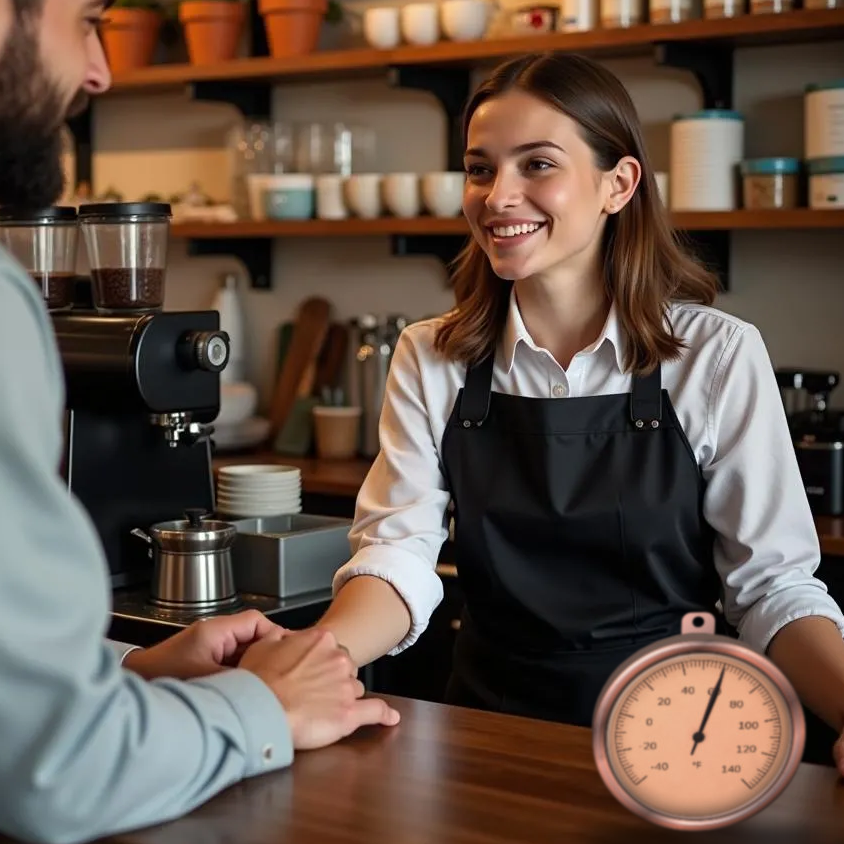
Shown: 60; °F
